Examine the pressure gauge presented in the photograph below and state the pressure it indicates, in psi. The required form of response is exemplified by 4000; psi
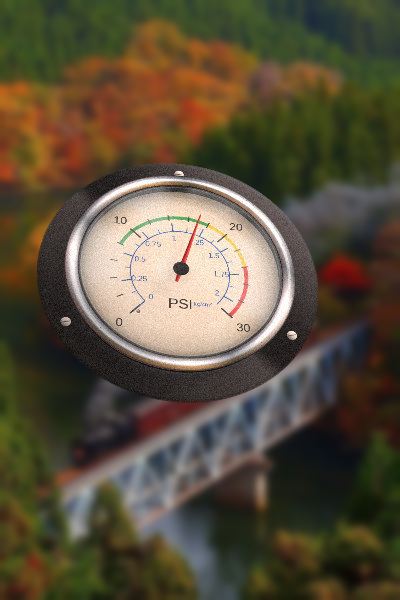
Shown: 17; psi
